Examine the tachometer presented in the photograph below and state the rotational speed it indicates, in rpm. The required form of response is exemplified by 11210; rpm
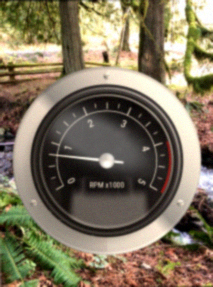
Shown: 750; rpm
